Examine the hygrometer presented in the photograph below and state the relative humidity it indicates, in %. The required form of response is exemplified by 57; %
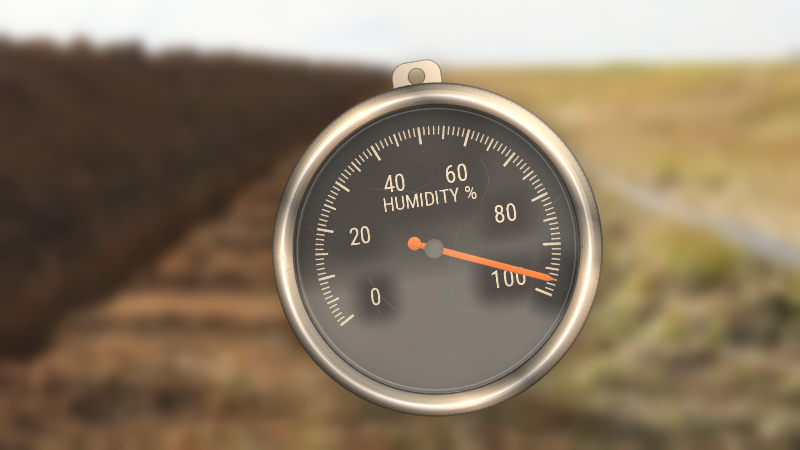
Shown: 97; %
